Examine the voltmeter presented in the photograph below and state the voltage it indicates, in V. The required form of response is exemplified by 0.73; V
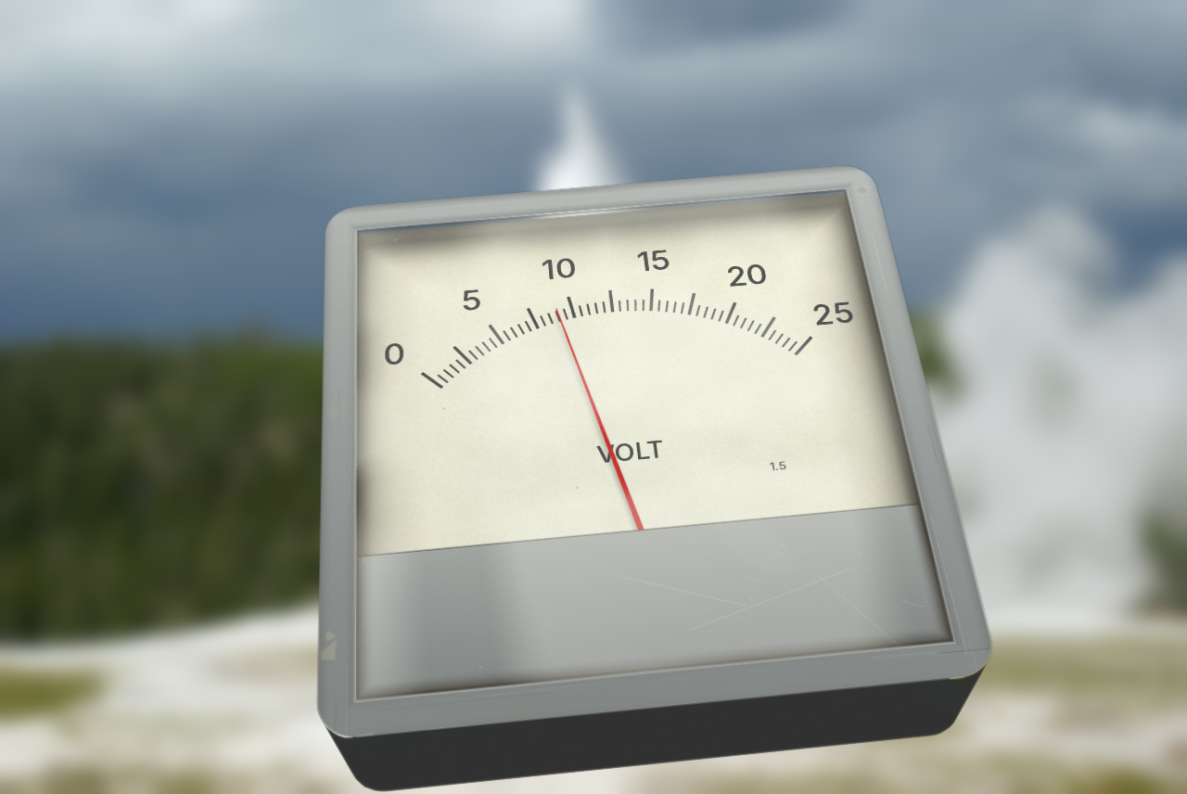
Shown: 9; V
